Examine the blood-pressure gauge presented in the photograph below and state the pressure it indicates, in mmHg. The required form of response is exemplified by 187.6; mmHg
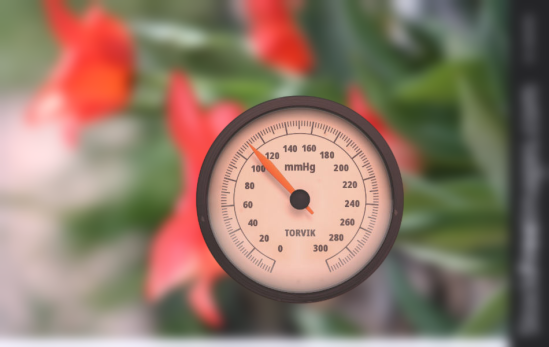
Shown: 110; mmHg
